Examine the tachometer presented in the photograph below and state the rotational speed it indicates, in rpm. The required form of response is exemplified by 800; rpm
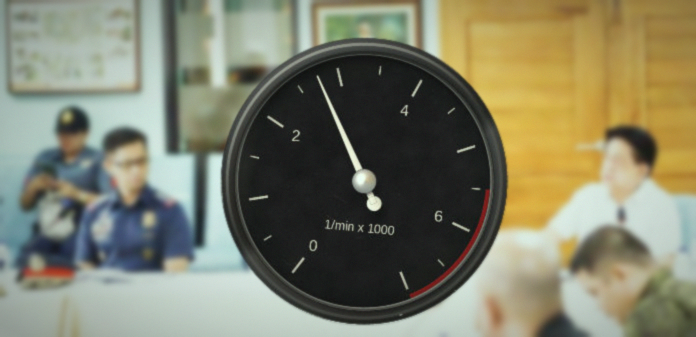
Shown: 2750; rpm
